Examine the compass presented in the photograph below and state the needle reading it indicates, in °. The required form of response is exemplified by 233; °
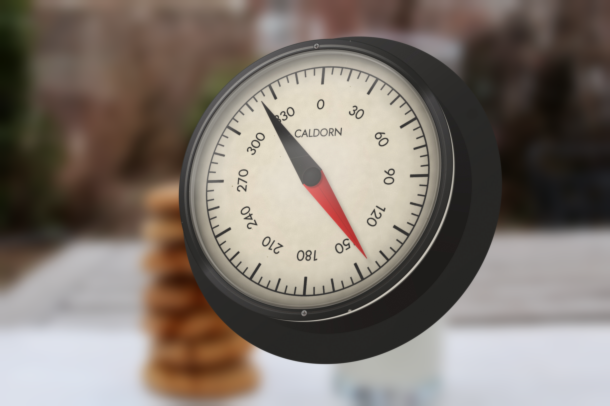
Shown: 142.5; °
